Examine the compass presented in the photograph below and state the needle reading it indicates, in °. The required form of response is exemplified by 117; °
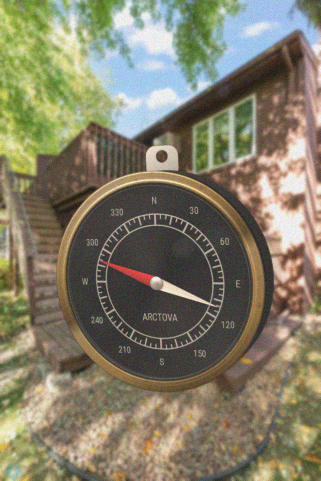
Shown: 290; °
